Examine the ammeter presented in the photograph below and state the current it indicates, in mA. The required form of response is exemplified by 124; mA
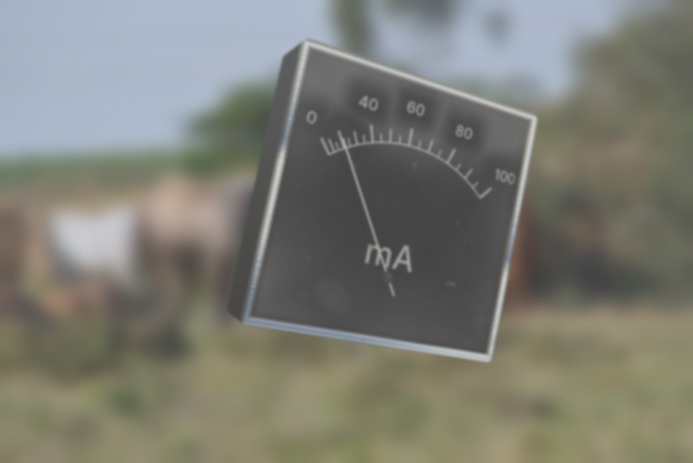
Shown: 20; mA
